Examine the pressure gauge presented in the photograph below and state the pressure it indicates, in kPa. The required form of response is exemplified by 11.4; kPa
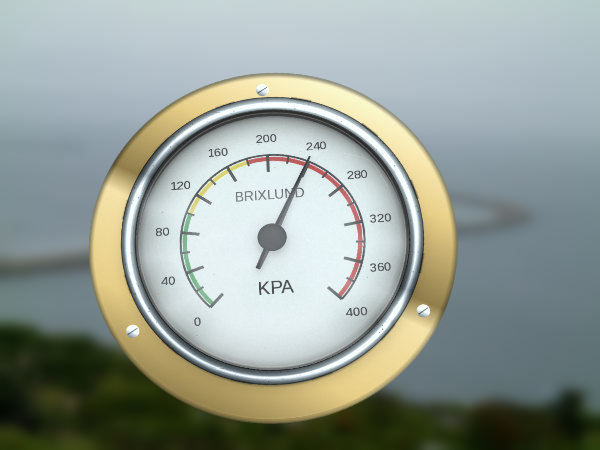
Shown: 240; kPa
